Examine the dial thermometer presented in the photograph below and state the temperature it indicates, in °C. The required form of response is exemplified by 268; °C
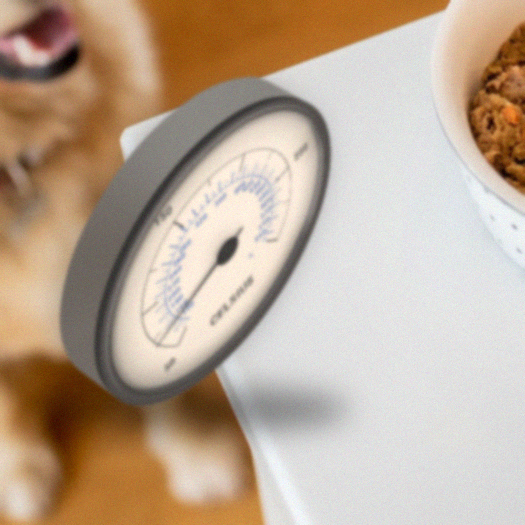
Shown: 75; °C
